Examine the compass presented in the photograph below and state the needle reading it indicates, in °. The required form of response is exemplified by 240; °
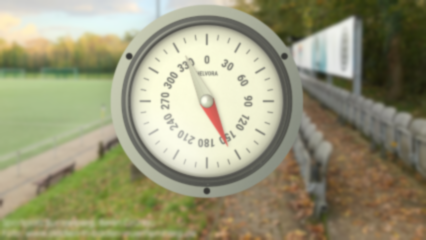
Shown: 155; °
